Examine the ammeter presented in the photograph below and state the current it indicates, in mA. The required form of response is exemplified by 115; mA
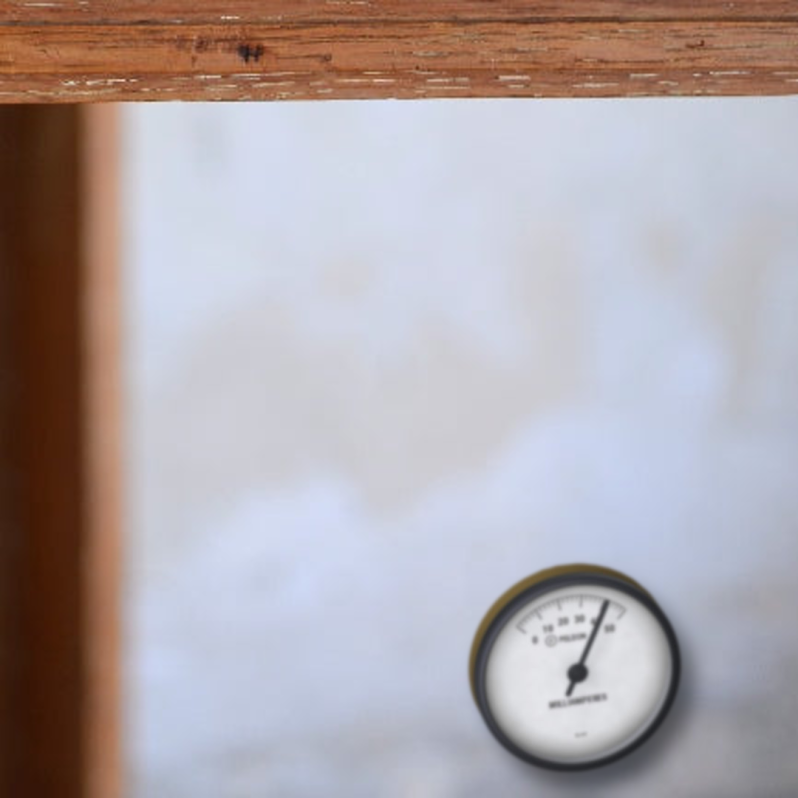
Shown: 40; mA
